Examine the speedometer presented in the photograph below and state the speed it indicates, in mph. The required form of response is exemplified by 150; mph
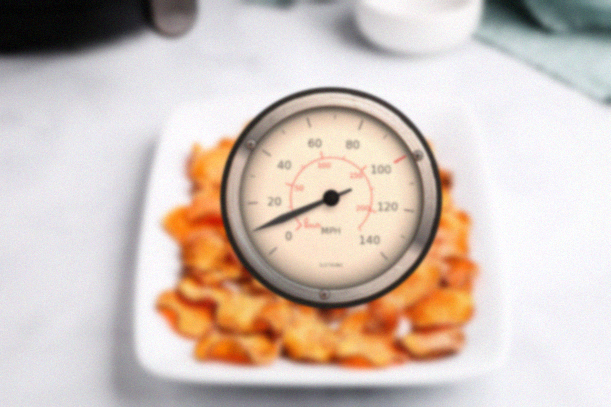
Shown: 10; mph
